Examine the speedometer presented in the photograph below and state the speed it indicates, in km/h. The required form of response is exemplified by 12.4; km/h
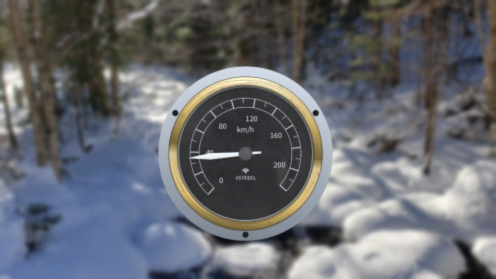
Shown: 35; km/h
